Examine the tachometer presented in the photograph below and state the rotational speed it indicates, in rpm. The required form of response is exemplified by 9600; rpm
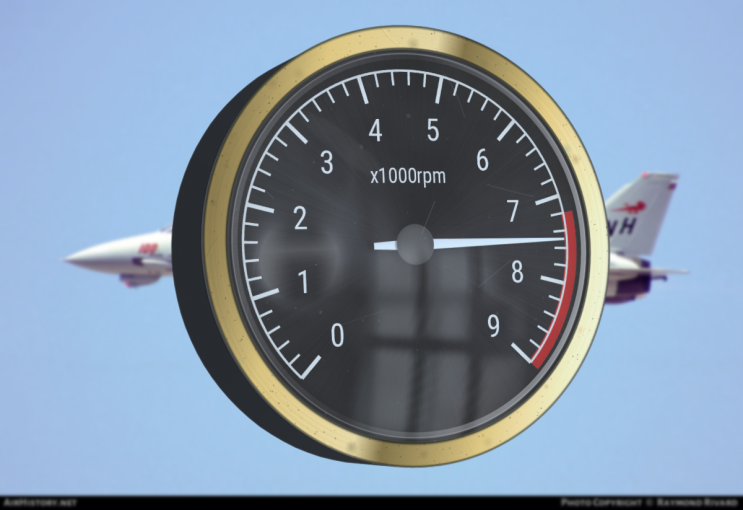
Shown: 7500; rpm
